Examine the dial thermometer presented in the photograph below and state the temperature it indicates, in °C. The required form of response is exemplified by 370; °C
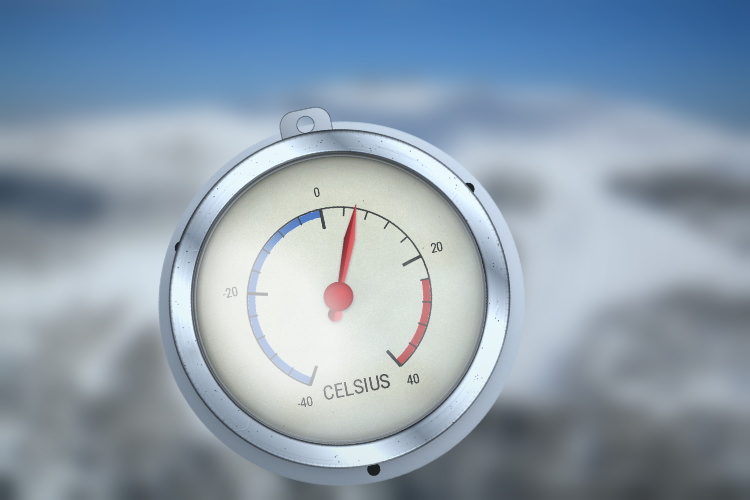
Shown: 6; °C
